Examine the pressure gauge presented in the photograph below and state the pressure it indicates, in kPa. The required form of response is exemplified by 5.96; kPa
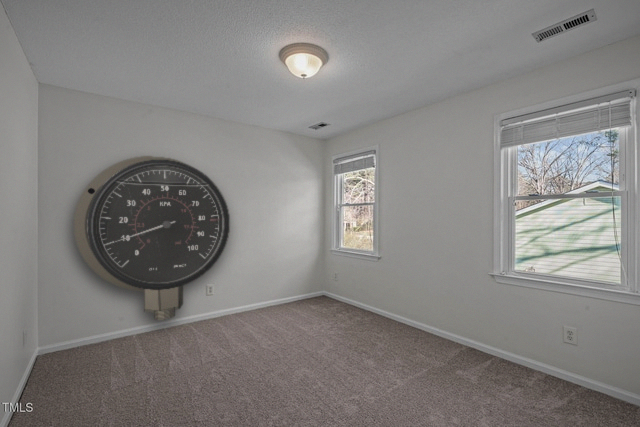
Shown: 10; kPa
